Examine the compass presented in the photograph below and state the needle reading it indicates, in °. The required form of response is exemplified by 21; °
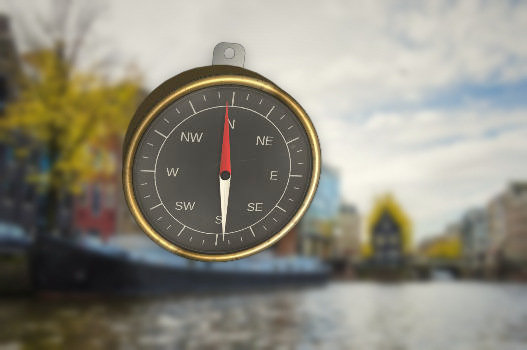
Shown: 355; °
